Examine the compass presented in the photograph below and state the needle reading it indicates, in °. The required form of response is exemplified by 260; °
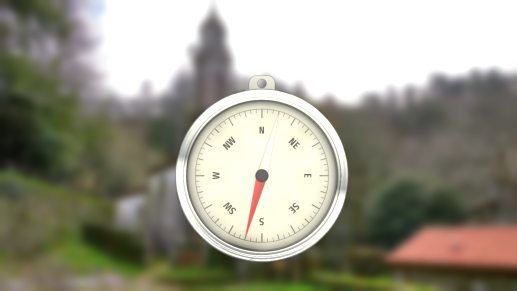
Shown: 195; °
